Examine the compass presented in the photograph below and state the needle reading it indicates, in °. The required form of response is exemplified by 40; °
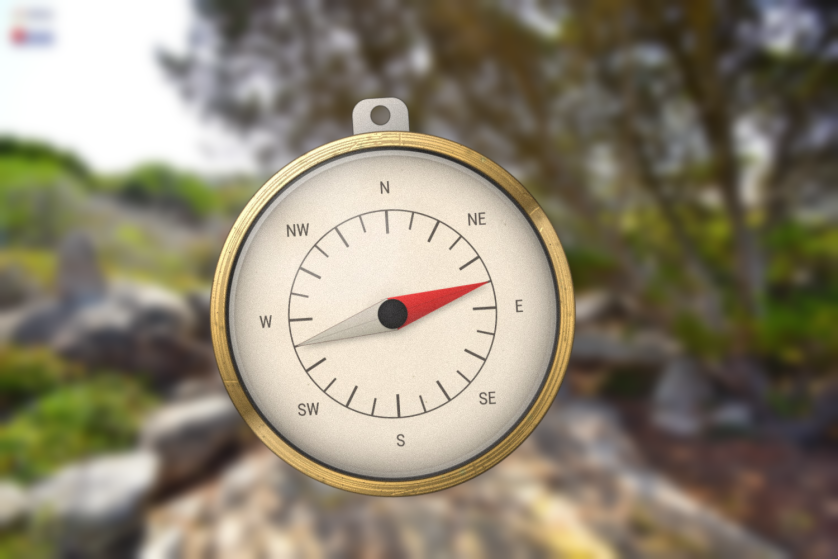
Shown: 75; °
